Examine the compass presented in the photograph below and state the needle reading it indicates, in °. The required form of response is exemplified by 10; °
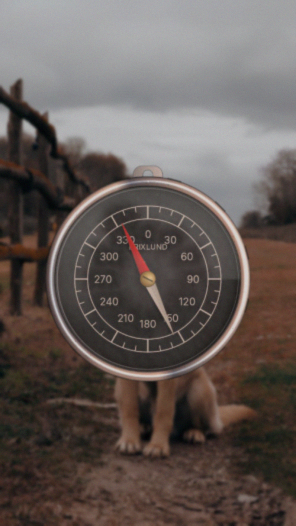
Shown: 335; °
